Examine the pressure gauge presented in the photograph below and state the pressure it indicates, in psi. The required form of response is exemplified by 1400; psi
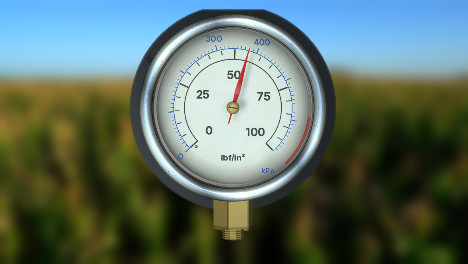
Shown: 55; psi
